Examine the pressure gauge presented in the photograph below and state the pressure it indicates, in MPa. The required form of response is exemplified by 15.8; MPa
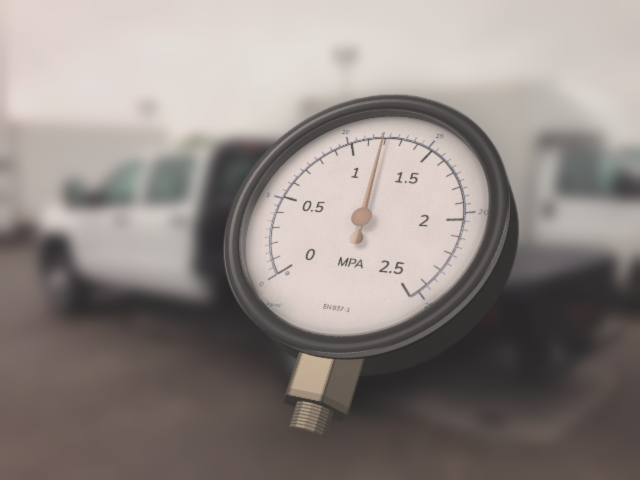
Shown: 1.2; MPa
